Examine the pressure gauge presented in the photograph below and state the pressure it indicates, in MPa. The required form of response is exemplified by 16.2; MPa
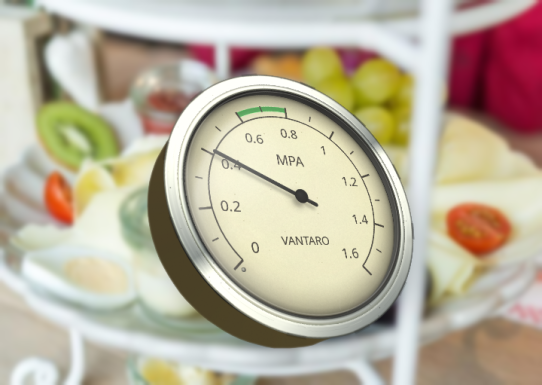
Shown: 0.4; MPa
